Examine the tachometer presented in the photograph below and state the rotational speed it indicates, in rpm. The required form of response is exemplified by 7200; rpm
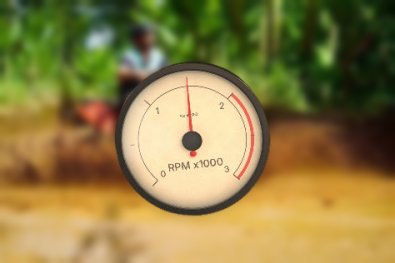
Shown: 1500; rpm
